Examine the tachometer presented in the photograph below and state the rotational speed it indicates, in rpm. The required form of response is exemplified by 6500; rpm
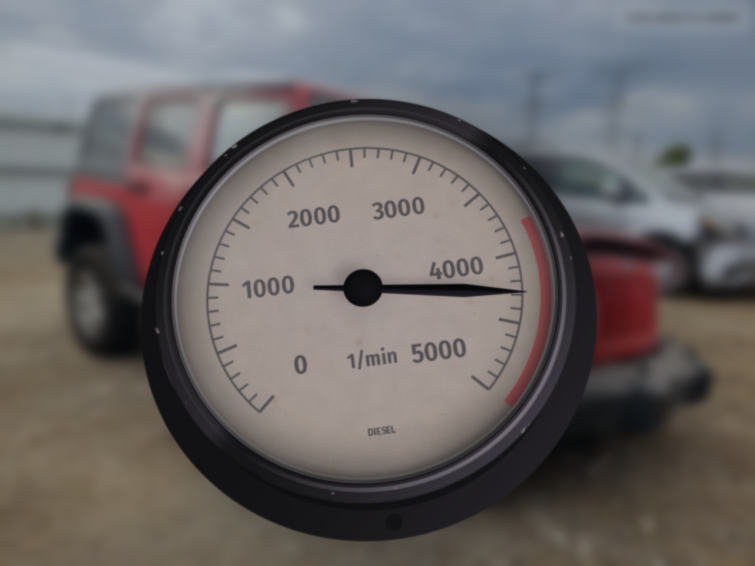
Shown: 4300; rpm
